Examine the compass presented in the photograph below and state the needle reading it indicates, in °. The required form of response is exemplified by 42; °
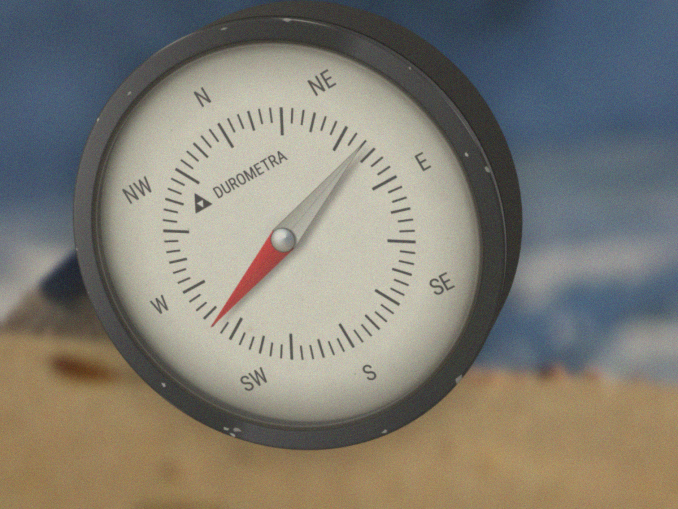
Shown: 250; °
